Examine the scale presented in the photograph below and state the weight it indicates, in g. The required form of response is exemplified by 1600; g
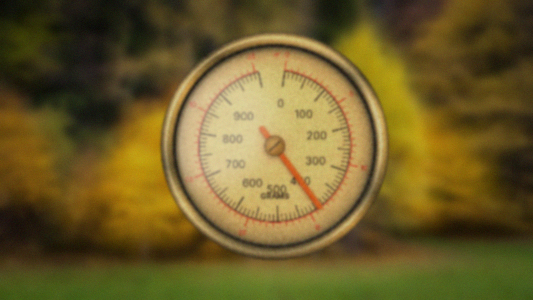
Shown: 400; g
